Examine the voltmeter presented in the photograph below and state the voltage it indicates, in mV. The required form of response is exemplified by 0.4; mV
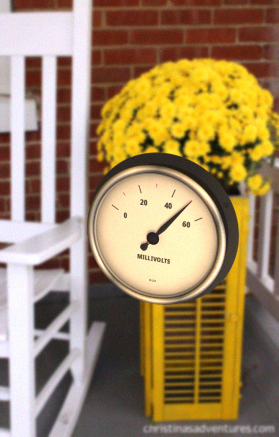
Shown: 50; mV
